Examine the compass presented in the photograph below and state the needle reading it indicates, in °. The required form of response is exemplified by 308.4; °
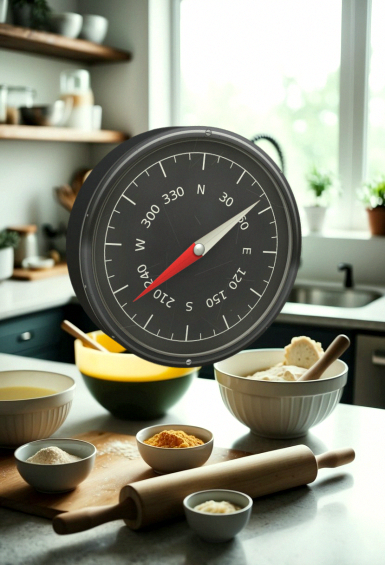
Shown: 230; °
